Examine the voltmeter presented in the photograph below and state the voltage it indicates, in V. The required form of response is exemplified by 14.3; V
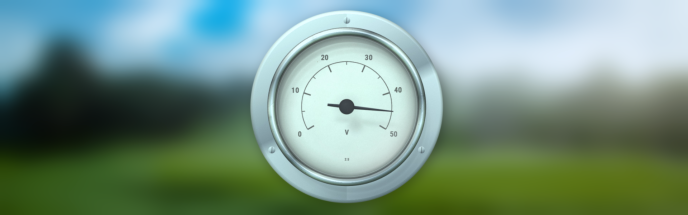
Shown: 45; V
